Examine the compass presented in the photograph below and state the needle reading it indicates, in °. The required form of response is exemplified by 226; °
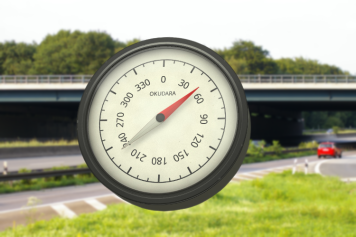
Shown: 50; °
